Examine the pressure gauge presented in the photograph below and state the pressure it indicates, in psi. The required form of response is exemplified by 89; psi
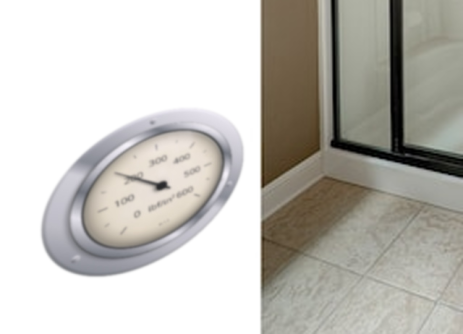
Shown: 200; psi
